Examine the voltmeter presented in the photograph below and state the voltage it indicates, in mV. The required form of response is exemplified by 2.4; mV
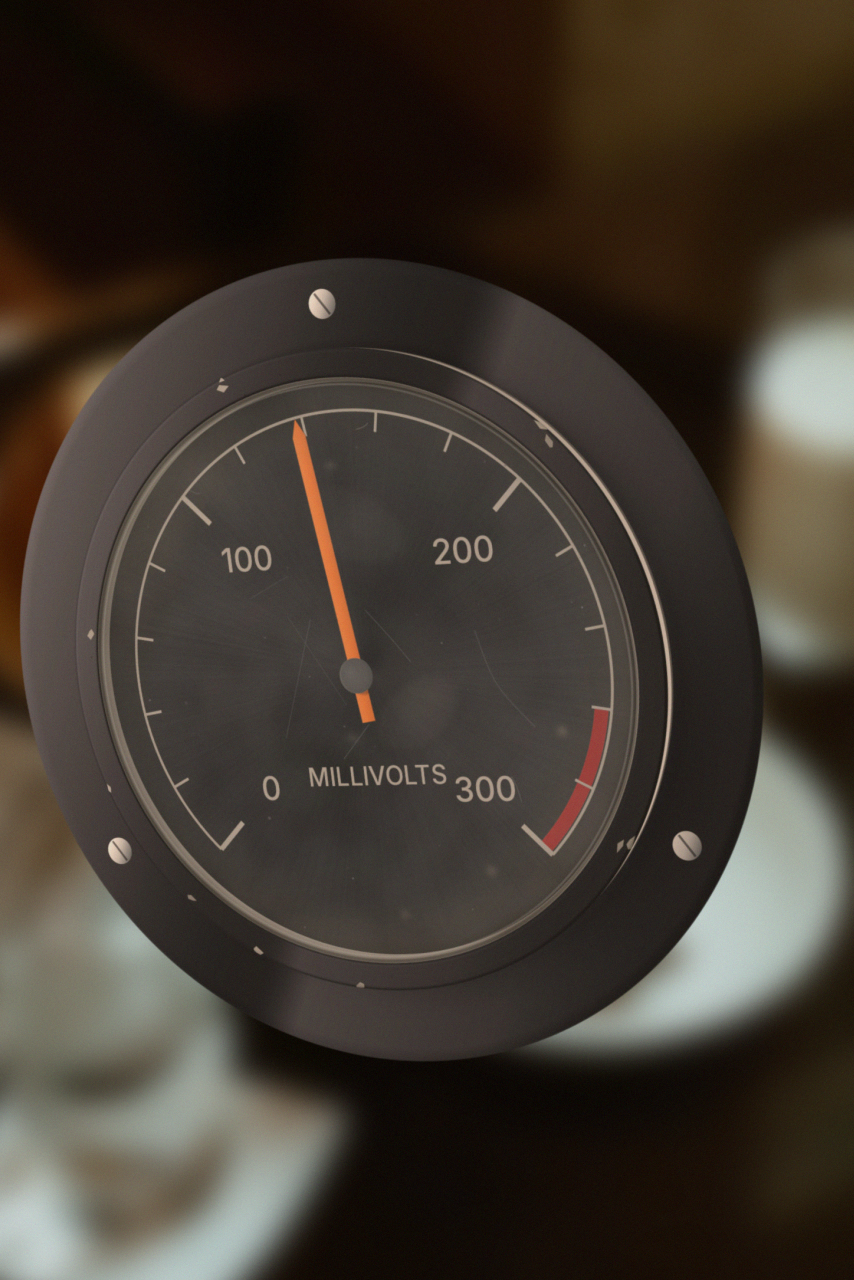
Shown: 140; mV
